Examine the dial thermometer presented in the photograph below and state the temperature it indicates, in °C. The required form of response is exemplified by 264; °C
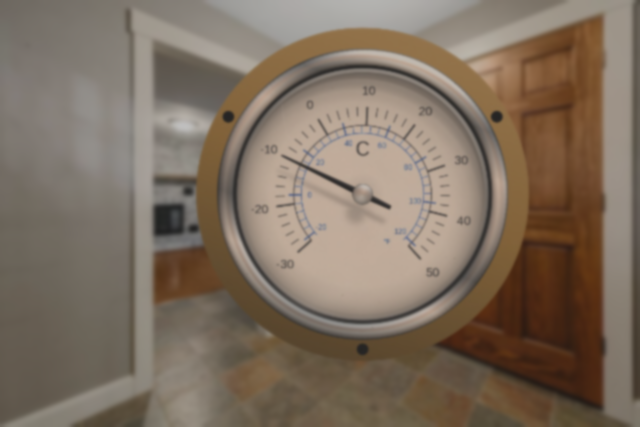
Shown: -10; °C
